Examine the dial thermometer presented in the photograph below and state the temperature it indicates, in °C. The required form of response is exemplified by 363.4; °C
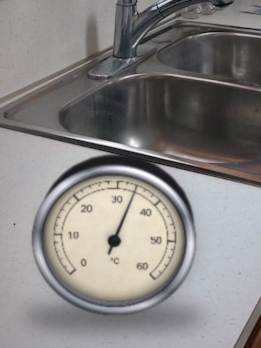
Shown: 34; °C
